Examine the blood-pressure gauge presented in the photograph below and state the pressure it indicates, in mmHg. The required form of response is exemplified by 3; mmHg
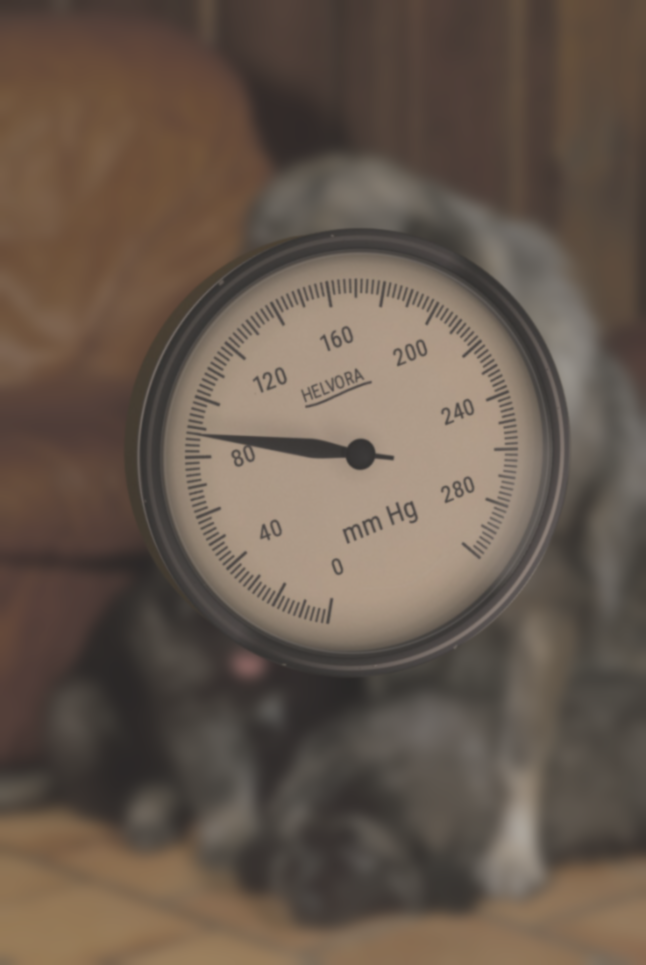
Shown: 88; mmHg
